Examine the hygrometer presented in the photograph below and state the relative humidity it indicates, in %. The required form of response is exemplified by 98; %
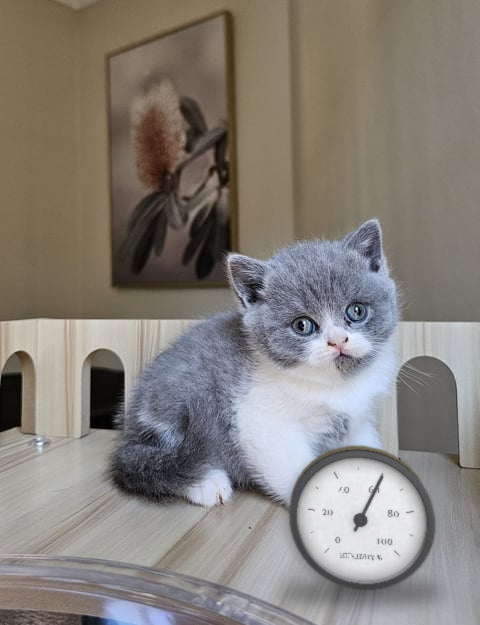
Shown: 60; %
